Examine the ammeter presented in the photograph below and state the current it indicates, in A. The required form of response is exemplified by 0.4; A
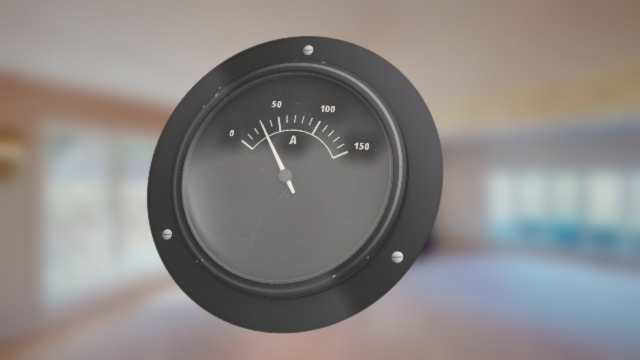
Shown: 30; A
